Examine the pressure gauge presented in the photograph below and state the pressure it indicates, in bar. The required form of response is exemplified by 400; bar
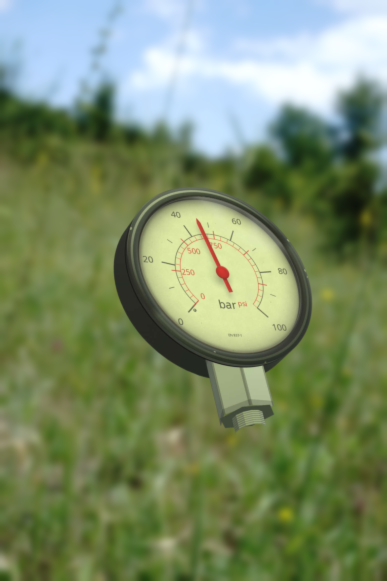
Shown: 45; bar
